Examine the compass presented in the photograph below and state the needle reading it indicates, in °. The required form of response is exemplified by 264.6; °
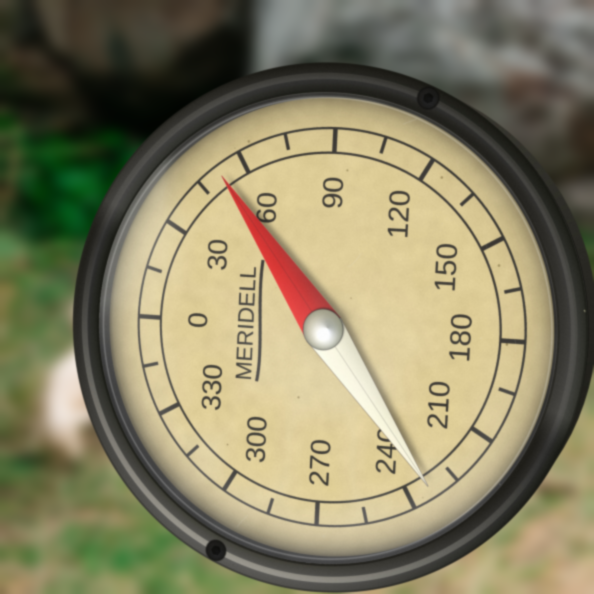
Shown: 52.5; °
